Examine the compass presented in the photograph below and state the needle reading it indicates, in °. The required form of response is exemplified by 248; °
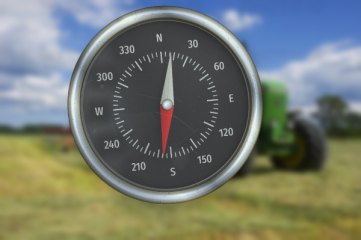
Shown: 190; °
